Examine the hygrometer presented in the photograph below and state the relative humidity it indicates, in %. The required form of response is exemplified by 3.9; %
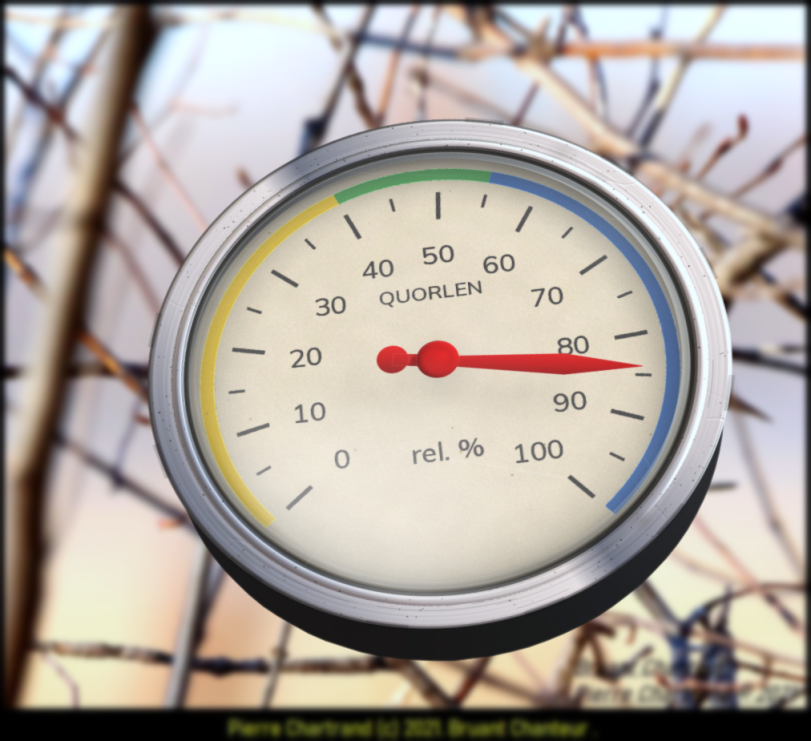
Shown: 85; %
